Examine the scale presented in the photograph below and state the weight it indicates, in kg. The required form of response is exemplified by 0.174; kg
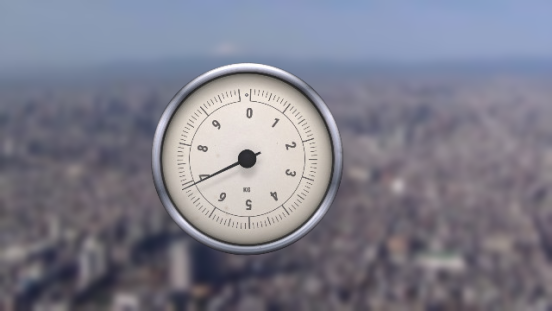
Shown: 6.9; kg
